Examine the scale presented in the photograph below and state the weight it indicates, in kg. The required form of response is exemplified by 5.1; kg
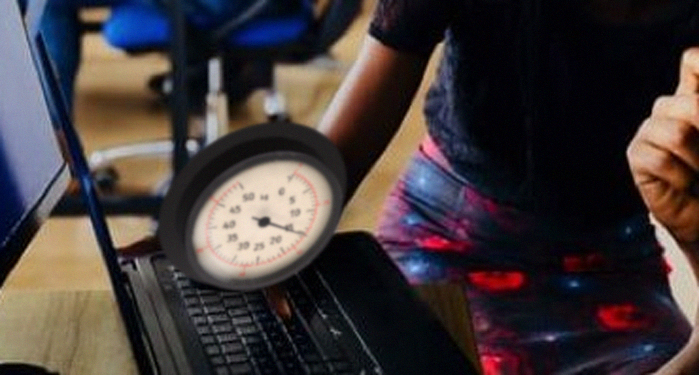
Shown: 15; kg
